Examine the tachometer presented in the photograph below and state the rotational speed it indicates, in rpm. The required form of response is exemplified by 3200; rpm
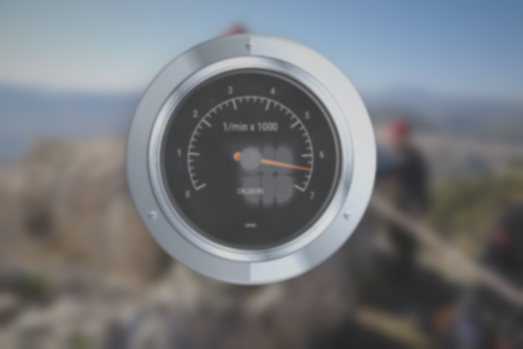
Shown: 6400; rpm
